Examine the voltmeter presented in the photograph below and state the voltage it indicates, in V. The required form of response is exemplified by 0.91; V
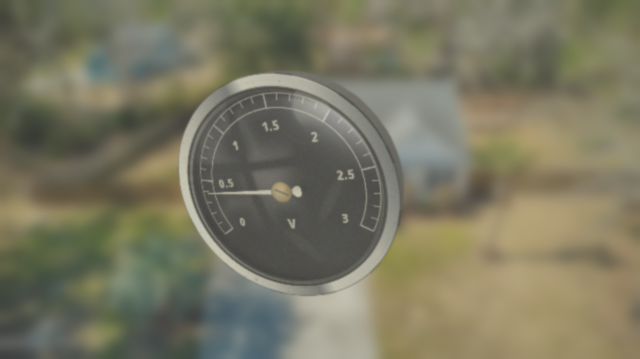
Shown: 0.4; V
